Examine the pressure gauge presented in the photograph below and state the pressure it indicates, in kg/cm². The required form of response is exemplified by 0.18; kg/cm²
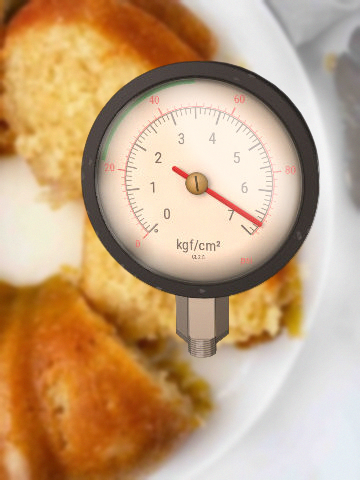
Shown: 6.7; kg/cm²
